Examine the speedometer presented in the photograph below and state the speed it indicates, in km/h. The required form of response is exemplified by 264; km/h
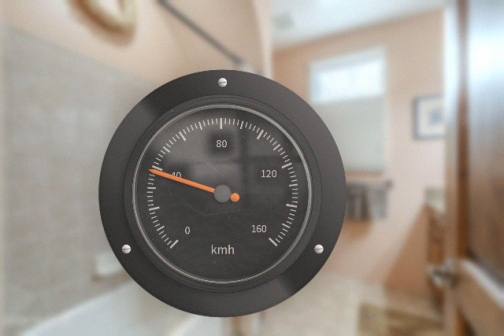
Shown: 38; km/h
